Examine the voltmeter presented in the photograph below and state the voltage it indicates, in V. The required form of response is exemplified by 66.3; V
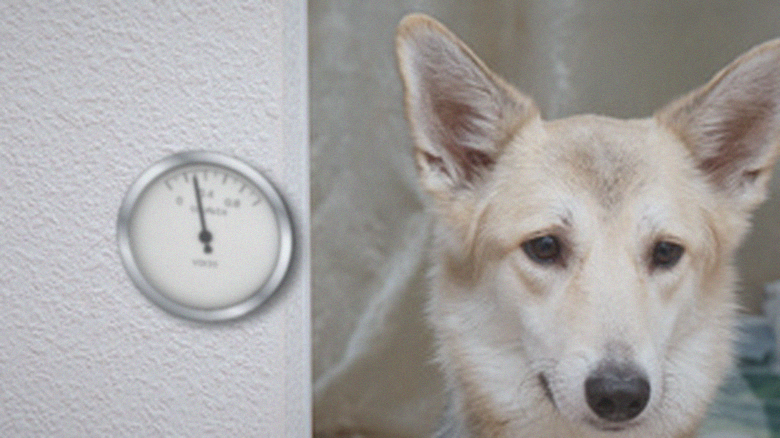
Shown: 0.3; V
